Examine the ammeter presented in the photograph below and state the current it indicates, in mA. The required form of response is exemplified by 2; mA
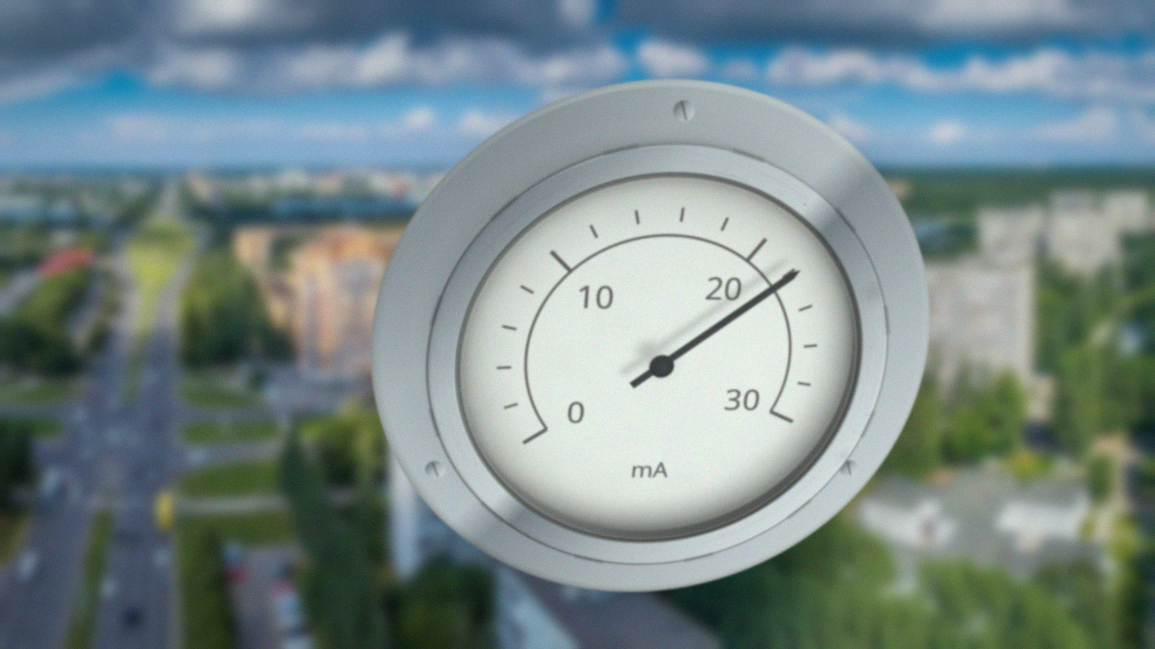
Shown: 22; mA
